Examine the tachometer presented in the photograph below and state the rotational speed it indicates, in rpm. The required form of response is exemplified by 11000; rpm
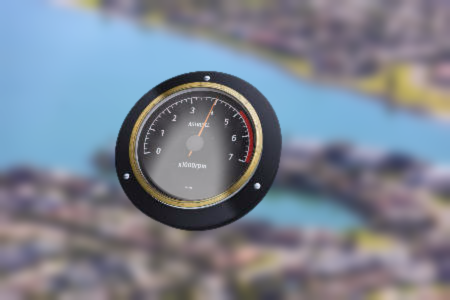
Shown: 4000; rpm
